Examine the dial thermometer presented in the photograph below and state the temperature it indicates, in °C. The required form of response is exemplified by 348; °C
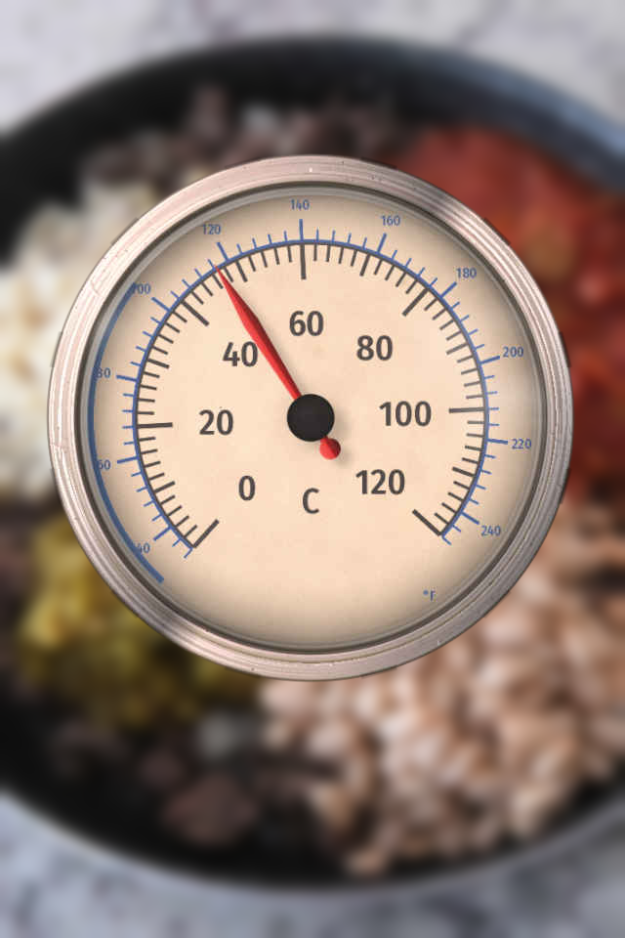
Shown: 47; °C
